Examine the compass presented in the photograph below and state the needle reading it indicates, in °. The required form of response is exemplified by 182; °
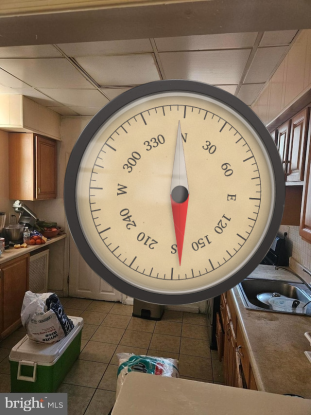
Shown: 175; °
